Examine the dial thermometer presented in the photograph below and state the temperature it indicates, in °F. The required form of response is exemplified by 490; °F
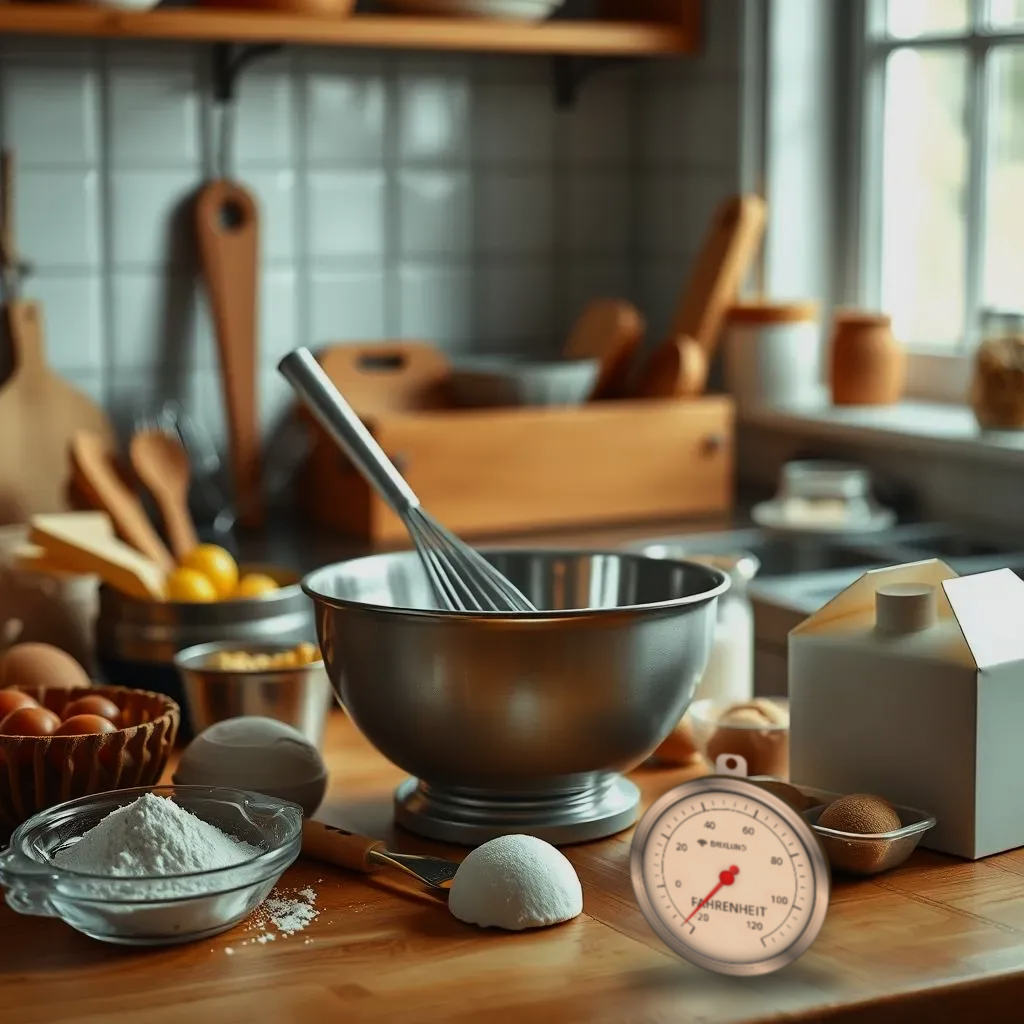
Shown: -16; °F
